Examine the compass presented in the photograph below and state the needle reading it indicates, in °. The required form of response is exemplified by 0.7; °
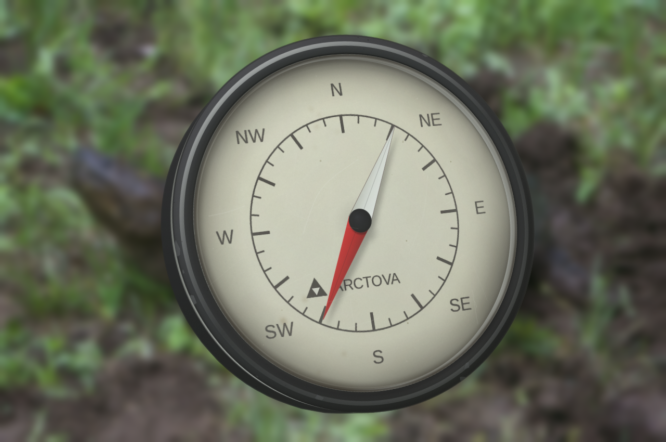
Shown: 210; °
